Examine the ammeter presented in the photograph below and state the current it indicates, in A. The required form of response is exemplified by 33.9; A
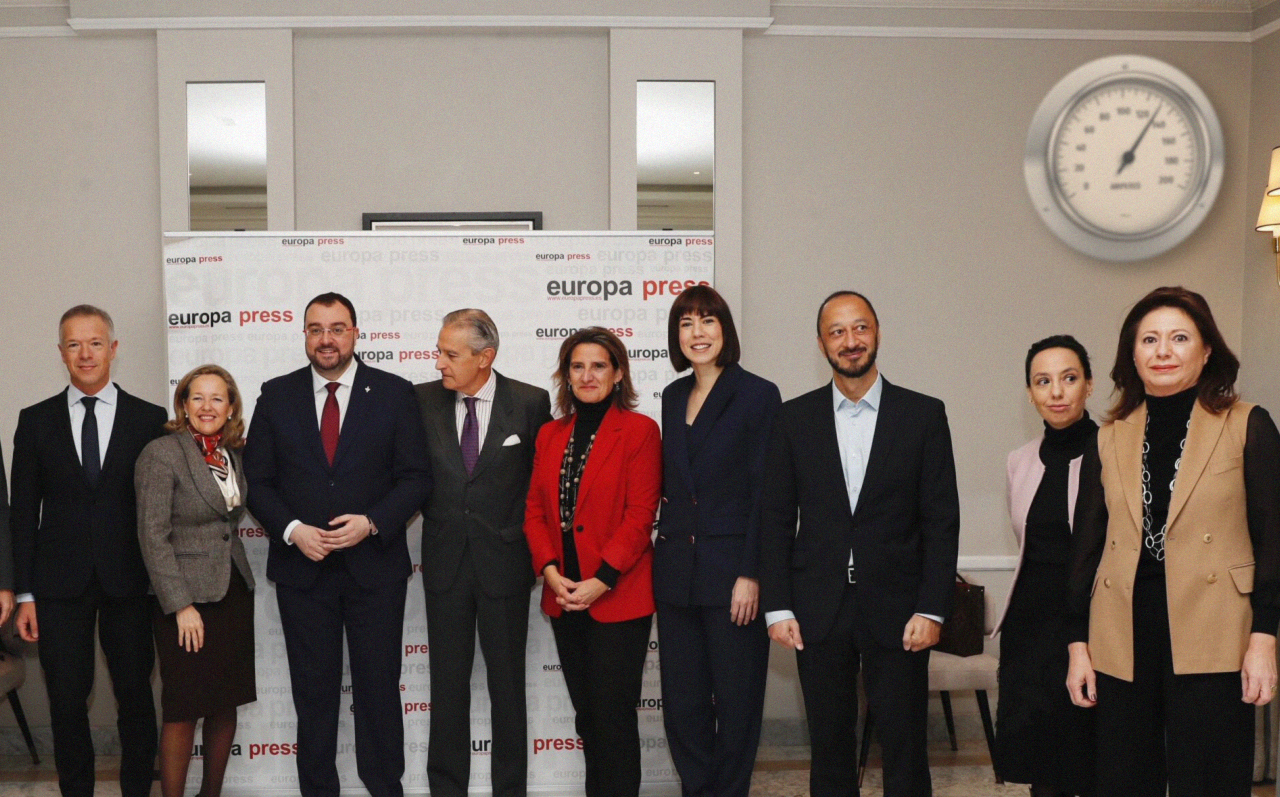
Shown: 130; A
